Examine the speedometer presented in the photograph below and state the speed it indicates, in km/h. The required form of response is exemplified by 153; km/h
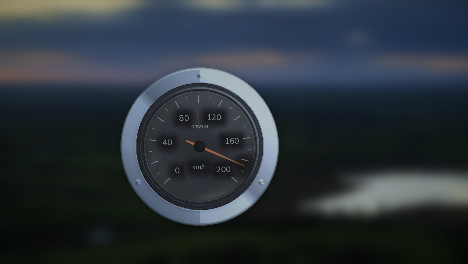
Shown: 185; km/h
